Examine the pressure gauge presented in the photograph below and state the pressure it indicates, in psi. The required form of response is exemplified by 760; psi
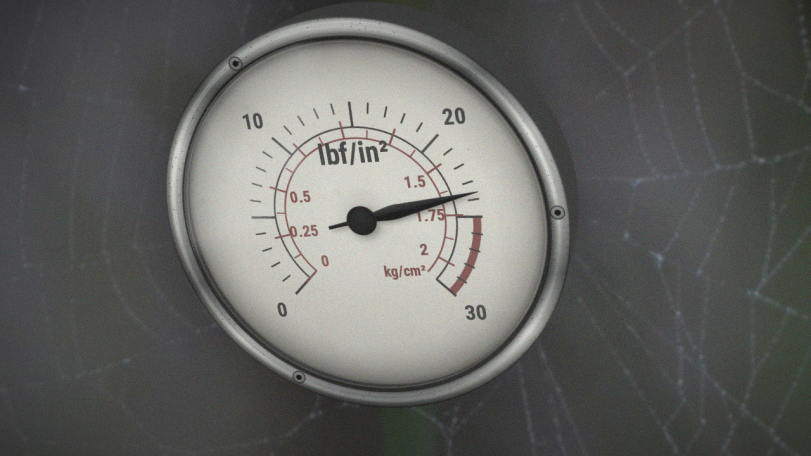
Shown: 23.5; psi
